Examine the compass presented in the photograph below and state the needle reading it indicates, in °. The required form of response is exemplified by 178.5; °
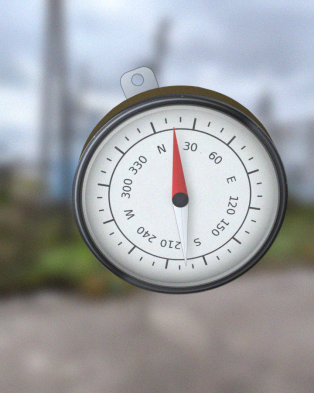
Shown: 15; °
